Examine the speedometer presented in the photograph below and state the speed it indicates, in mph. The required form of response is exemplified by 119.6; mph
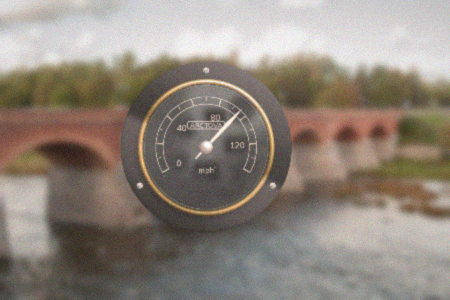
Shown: 95; mph
